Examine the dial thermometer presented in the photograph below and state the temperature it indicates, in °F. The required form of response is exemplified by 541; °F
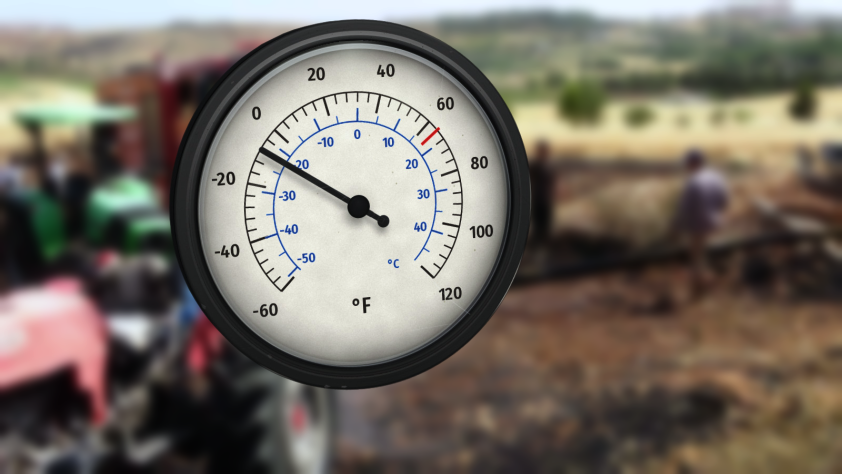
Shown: -8; °F
